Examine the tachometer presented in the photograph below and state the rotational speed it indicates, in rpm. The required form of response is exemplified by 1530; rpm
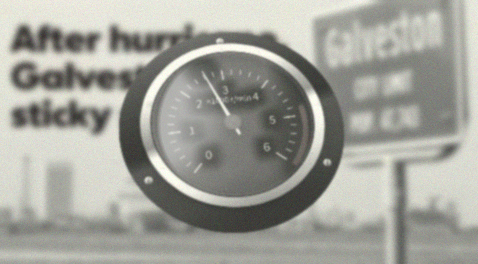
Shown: 2600; rpm
